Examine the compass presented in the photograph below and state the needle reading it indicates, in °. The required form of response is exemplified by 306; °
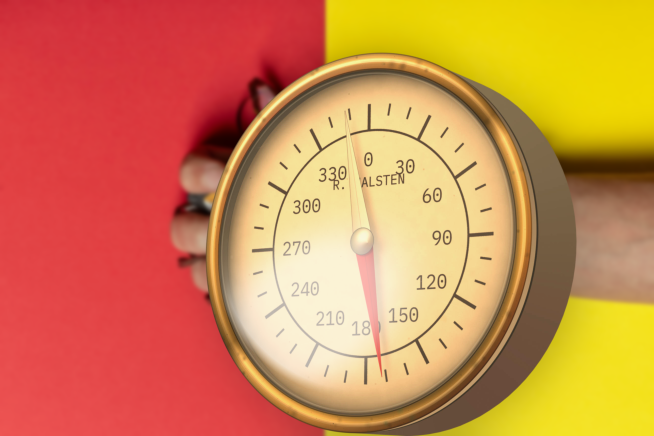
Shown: 170; °
